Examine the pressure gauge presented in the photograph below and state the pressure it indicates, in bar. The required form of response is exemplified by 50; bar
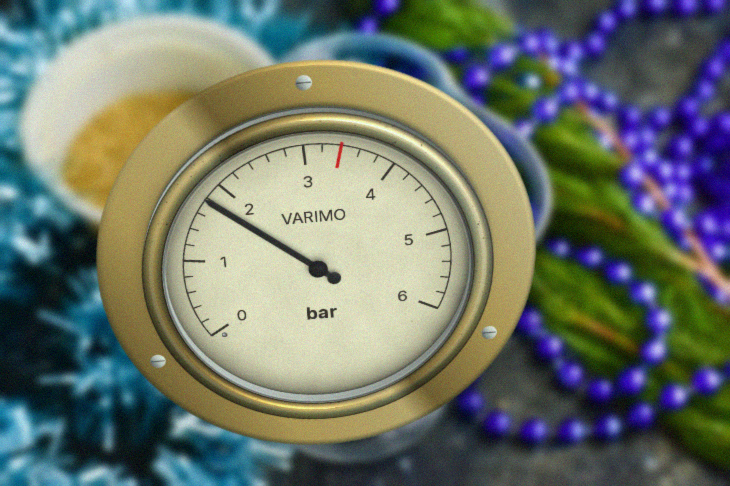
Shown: 1.8; bar
